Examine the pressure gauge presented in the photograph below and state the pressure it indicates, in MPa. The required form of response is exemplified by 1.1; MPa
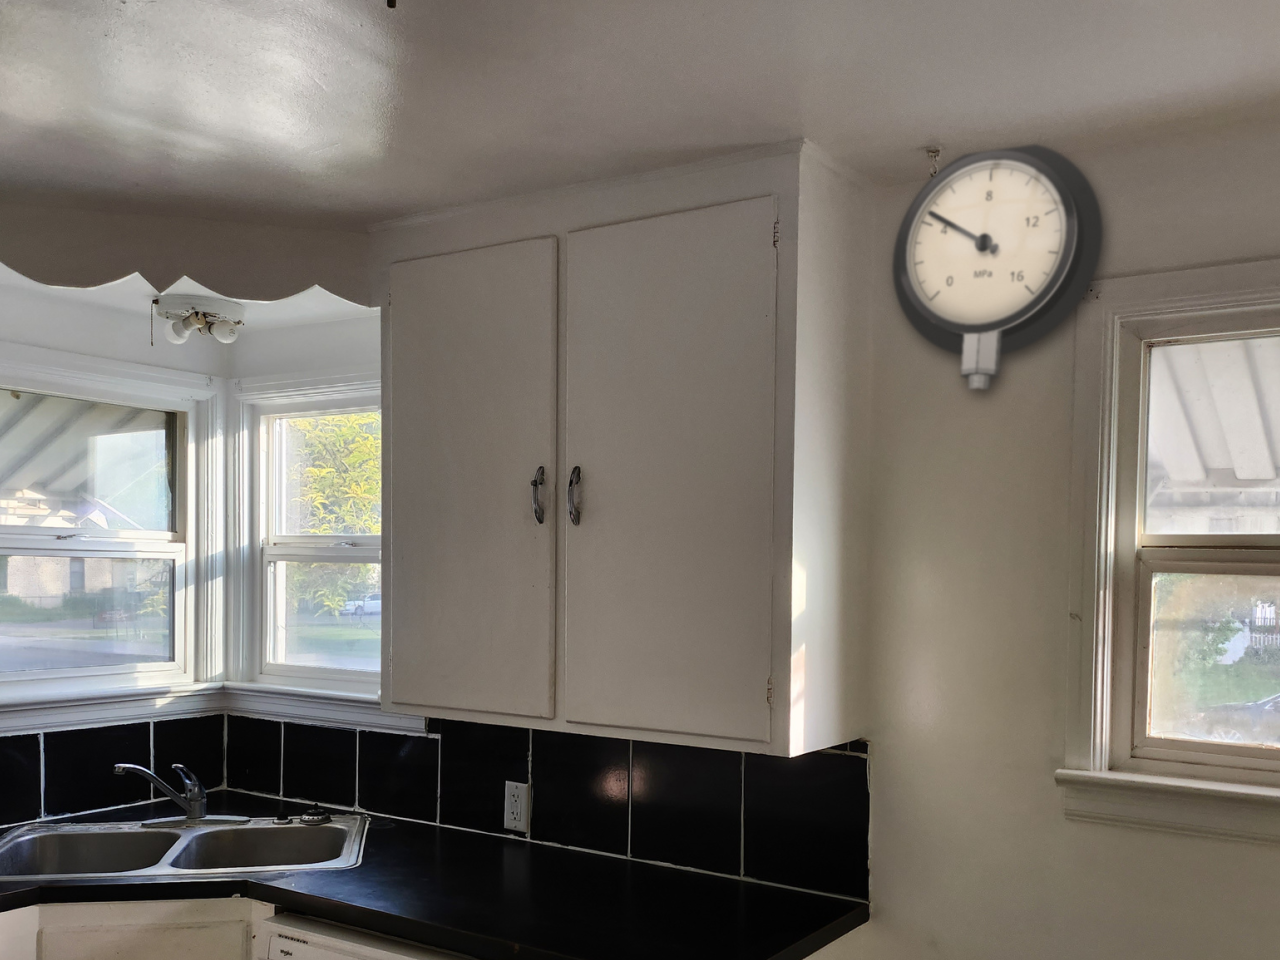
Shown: 4.5; MPa
